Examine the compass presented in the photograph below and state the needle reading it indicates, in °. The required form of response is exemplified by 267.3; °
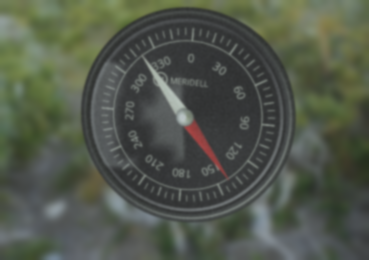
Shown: 140; °
